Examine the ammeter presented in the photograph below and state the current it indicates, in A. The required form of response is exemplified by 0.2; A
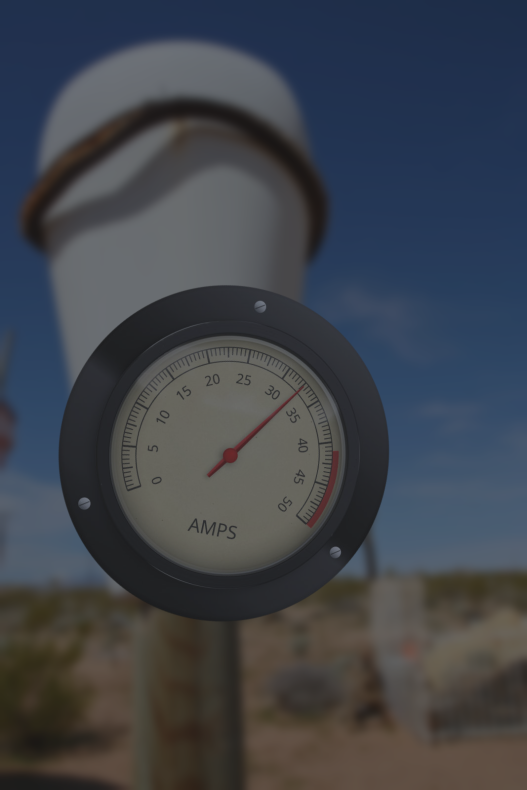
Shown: 32.5; A
